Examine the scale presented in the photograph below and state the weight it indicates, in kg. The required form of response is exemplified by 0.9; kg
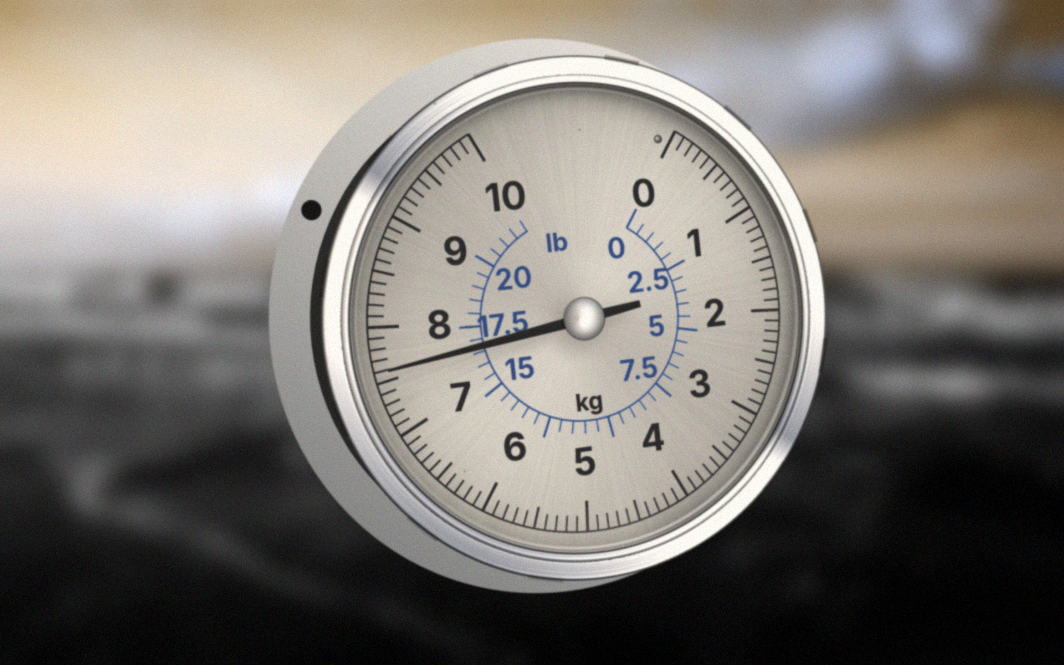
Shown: 7.6; kg
